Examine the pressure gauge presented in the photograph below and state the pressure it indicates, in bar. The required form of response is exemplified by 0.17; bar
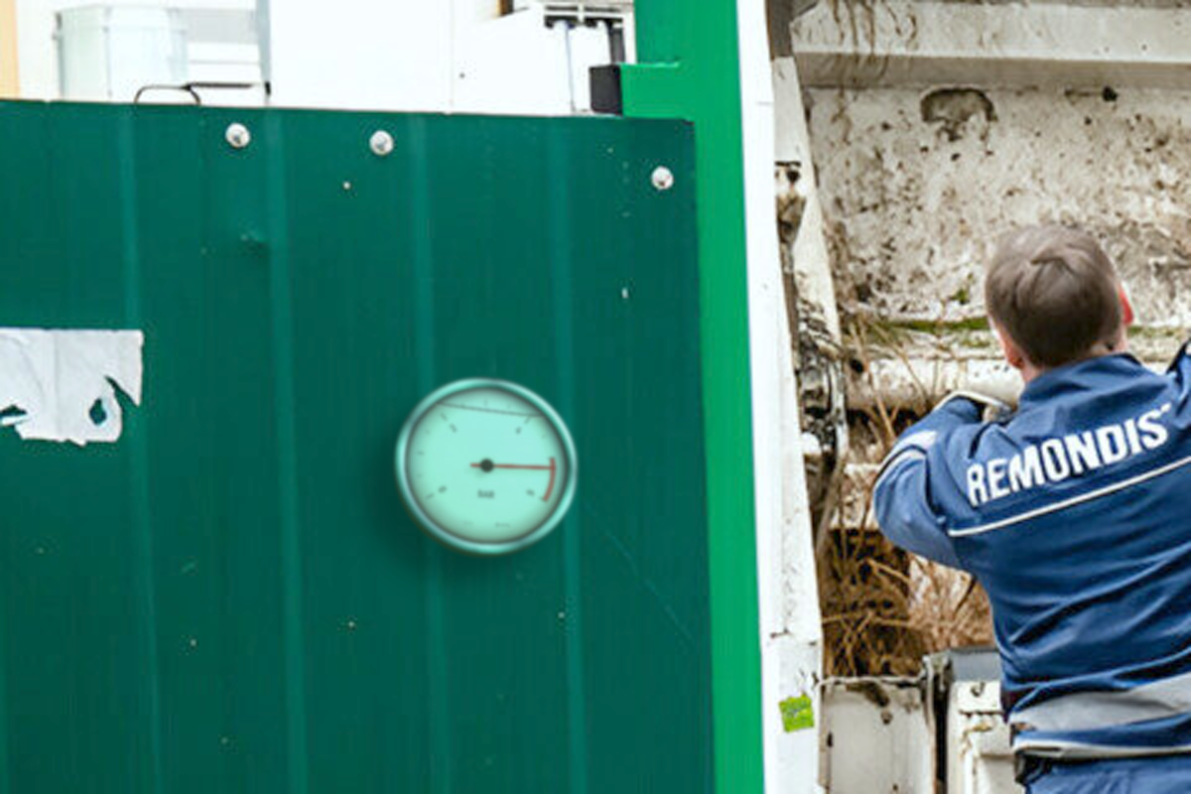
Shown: 5.25; bar
